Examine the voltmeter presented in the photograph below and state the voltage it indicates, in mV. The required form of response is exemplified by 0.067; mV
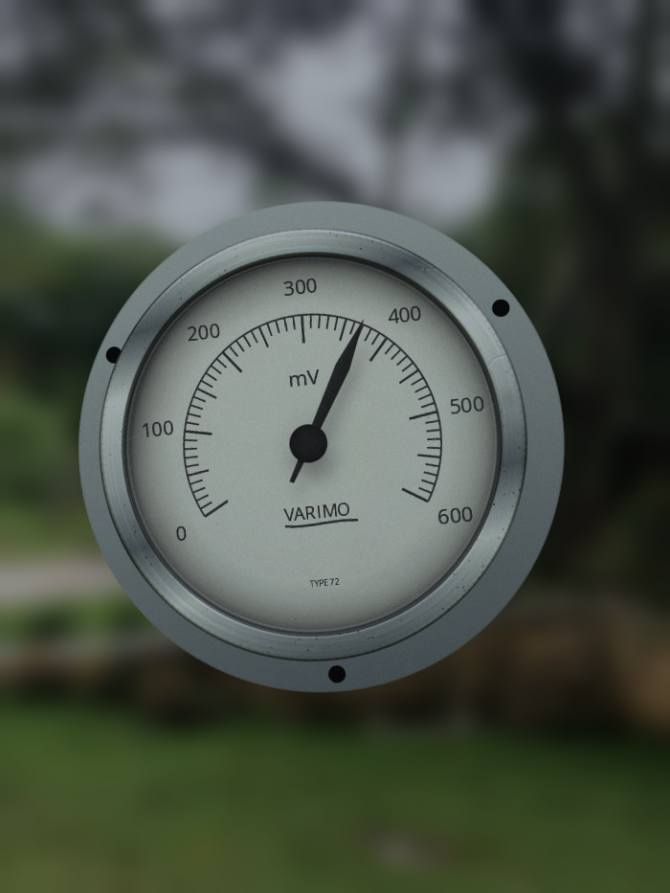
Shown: 370; mV
